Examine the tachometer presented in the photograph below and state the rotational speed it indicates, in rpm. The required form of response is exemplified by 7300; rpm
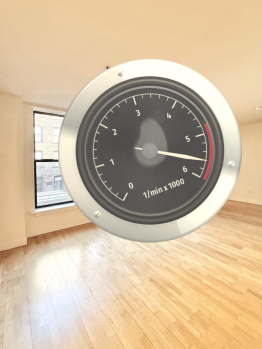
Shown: 5600; rpm
